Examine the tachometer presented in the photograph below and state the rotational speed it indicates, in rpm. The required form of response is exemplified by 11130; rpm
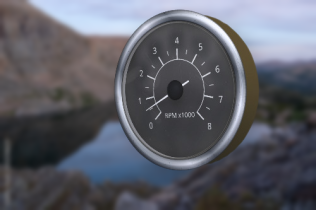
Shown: 500; rpm
